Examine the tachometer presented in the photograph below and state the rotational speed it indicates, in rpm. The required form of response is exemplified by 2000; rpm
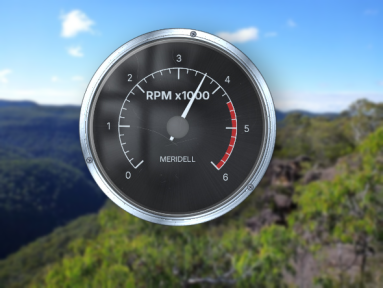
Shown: 3600; rpm
